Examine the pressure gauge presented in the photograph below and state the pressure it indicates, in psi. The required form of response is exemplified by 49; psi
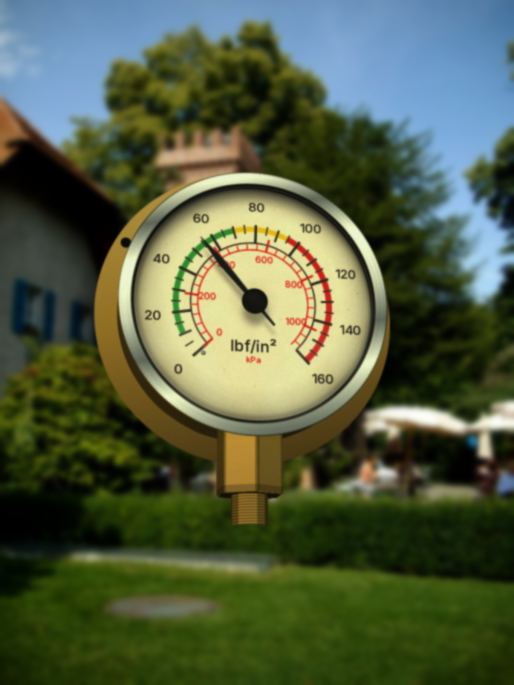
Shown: 55; psi
